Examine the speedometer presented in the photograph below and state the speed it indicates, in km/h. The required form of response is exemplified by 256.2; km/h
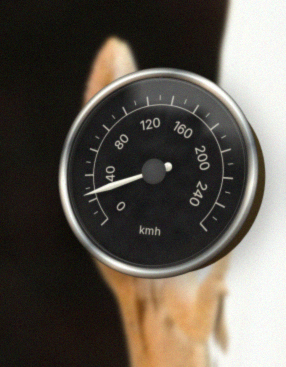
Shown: 25; km/h
